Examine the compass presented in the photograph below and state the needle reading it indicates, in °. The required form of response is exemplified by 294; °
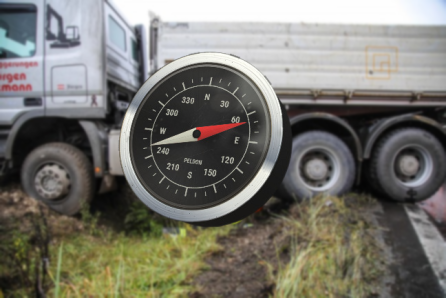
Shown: 70; °
